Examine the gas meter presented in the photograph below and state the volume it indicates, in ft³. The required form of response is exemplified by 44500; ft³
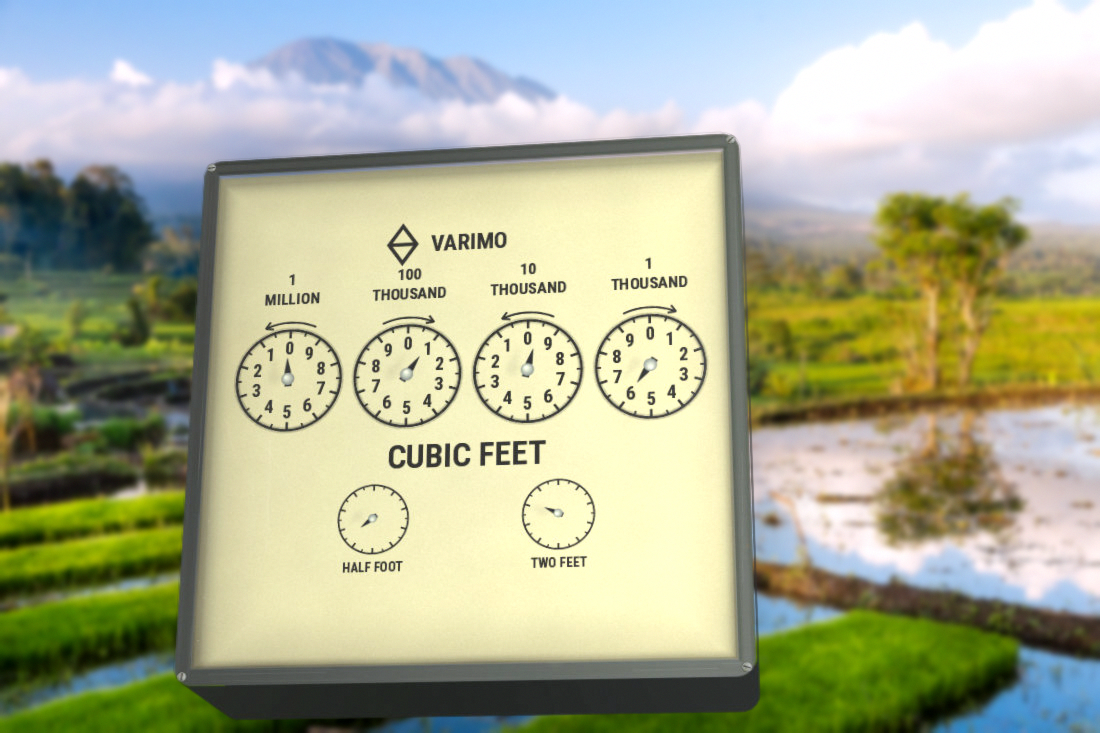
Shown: 9600; ft³
